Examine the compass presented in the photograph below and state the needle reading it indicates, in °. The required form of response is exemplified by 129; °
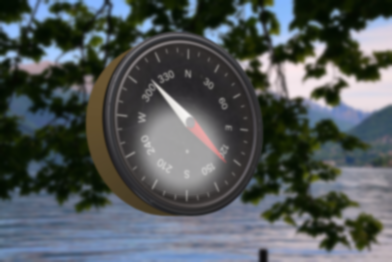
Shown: 130; °
